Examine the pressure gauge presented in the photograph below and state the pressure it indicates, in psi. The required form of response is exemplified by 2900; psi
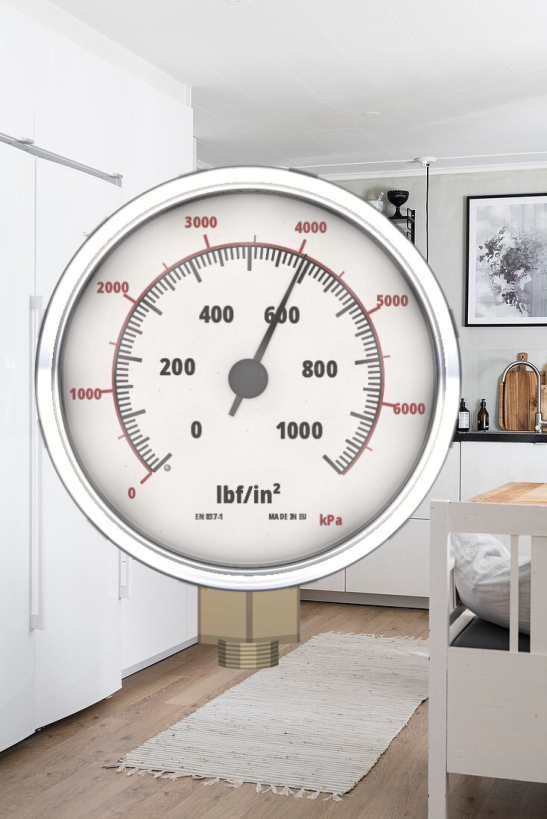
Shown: 590; psi
